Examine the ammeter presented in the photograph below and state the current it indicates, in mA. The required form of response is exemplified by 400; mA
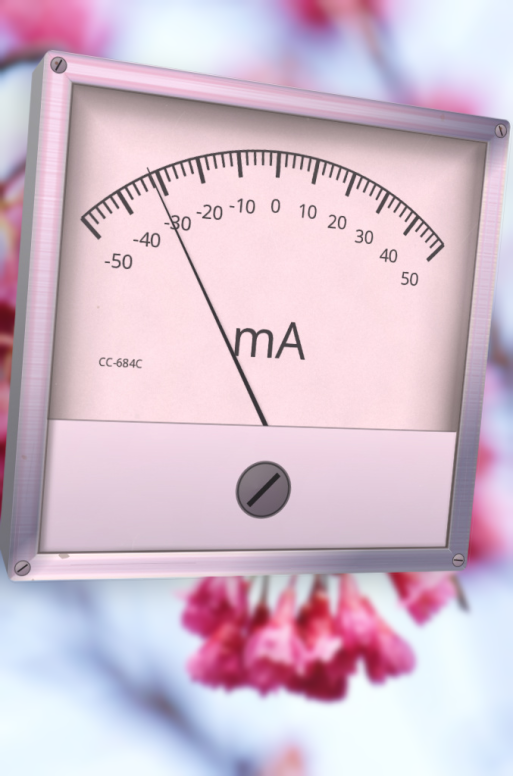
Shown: -32; mA
